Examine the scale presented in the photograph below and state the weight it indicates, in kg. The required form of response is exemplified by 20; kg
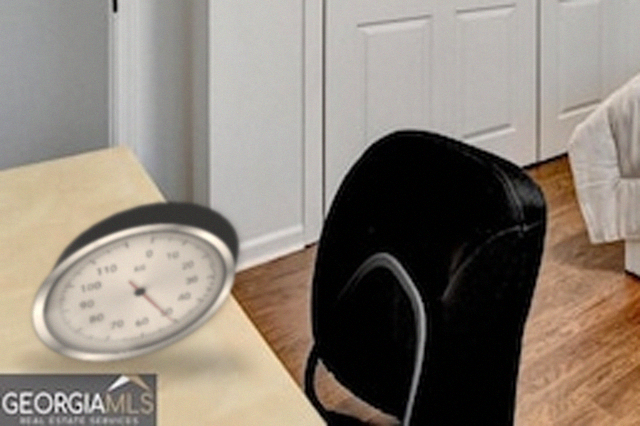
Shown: 50; kg
